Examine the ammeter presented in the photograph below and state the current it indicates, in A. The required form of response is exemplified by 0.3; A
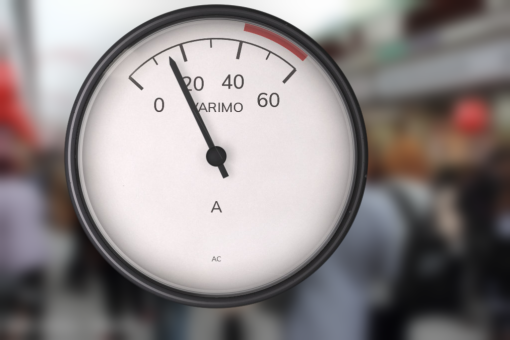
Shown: 15; A
